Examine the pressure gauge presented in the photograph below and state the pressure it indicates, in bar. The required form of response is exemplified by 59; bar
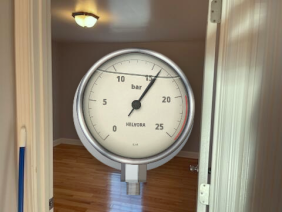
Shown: 16; bar
